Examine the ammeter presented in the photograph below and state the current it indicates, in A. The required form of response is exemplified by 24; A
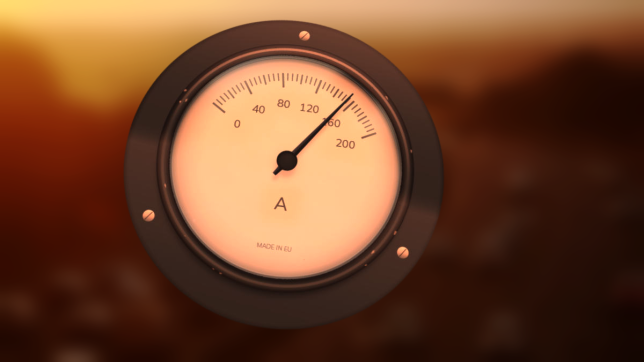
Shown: 155; A
